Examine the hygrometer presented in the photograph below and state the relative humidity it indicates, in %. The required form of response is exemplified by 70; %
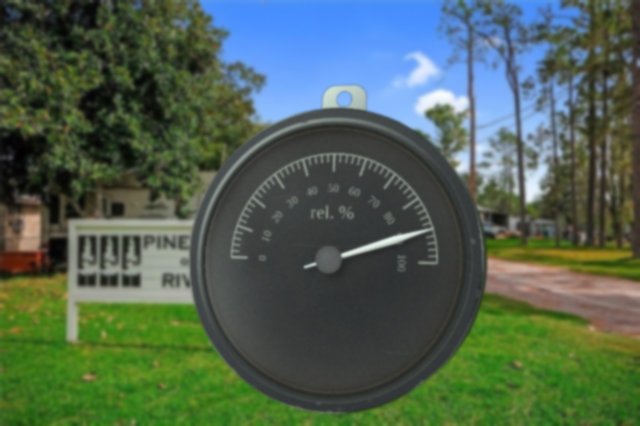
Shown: 90; %
